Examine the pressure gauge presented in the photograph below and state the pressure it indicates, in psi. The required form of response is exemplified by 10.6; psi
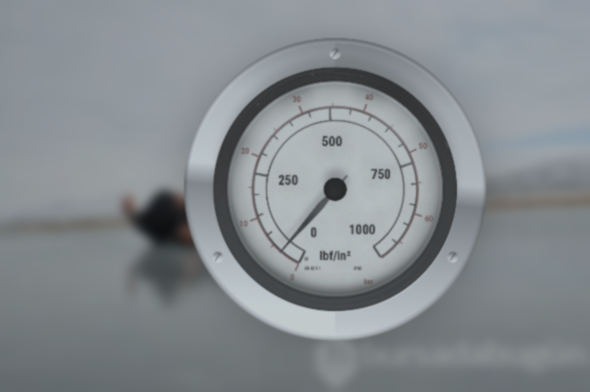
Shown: 50; psi
